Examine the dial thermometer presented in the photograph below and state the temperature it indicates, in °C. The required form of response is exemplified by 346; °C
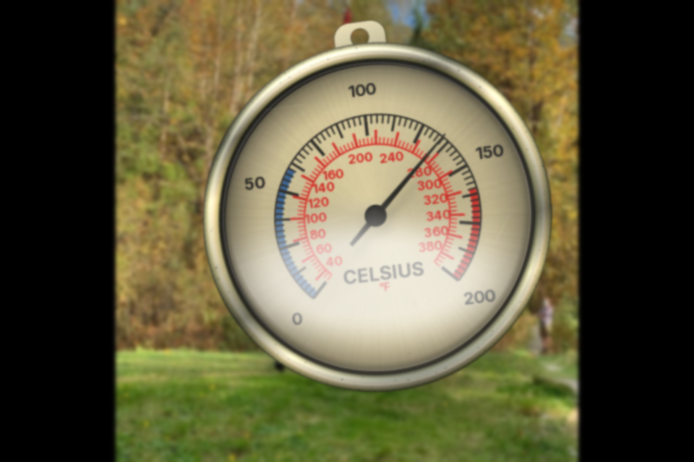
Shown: 135; °C
